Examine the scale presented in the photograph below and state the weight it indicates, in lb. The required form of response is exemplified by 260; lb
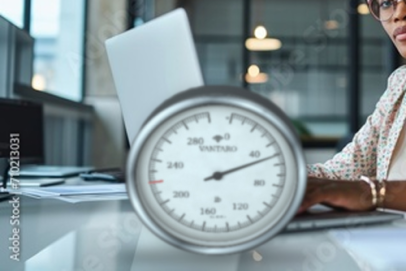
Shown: 50; lb
